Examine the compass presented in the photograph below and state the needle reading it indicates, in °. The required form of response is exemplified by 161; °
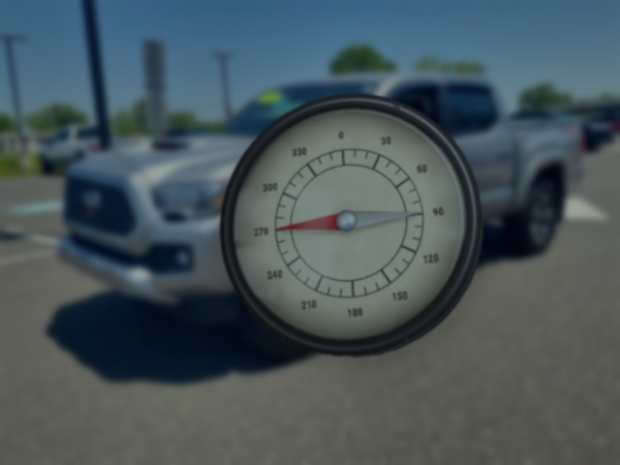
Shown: 270; °
